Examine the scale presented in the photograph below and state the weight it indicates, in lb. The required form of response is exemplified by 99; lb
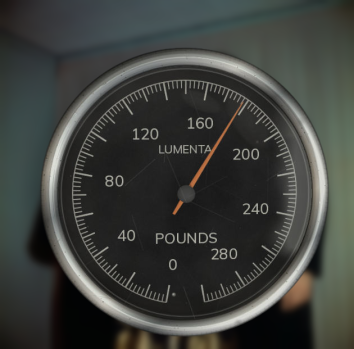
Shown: 178; lb
